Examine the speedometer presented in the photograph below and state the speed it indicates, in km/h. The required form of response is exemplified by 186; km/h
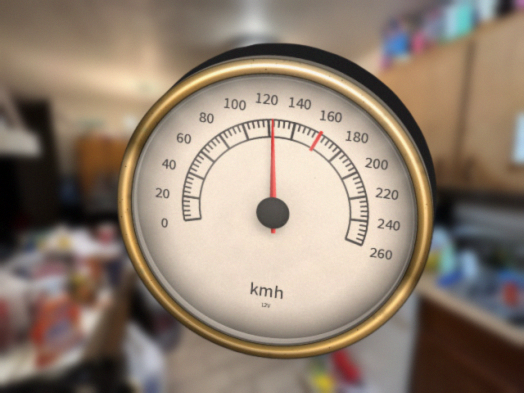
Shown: 124; km/h
